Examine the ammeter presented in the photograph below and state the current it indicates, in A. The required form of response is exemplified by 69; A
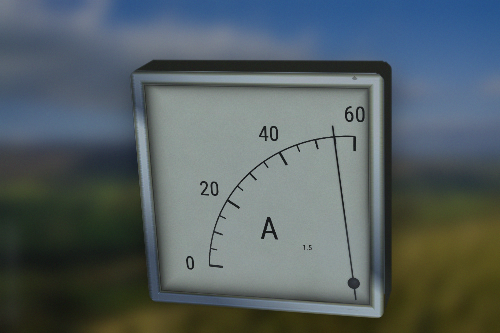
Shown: 55; A
